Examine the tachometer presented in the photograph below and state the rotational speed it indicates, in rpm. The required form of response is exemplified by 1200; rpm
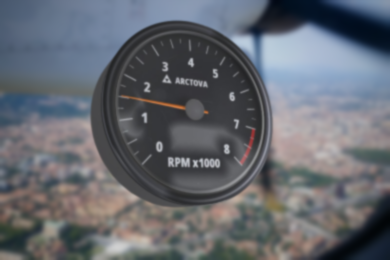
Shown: 1500; rpm
